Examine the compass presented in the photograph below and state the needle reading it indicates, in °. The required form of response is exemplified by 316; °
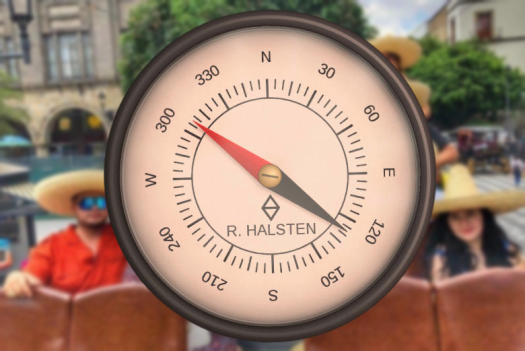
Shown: 307.5; °
